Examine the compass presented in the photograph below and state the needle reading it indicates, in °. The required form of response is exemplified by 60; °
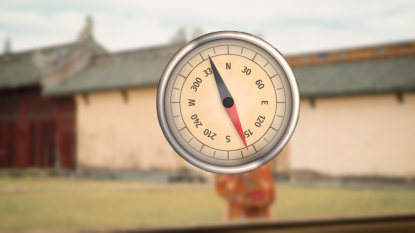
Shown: 157.5; °
